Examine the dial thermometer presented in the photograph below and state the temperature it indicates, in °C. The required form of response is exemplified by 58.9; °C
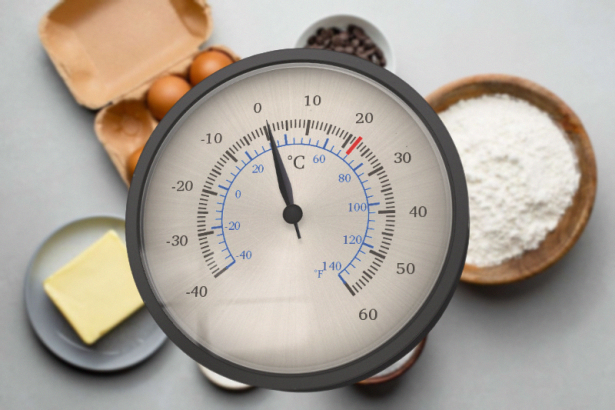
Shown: 1; °C
